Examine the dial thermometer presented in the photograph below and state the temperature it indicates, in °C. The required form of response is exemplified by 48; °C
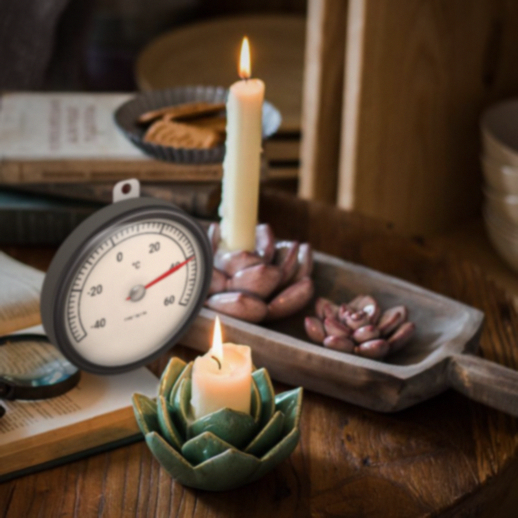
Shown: 40; °C
